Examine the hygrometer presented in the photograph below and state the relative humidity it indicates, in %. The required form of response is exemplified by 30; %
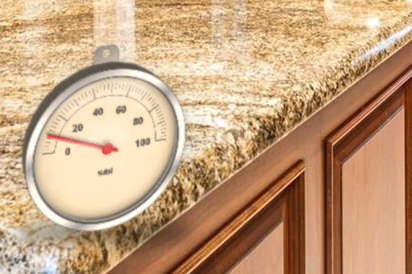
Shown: 10; %
